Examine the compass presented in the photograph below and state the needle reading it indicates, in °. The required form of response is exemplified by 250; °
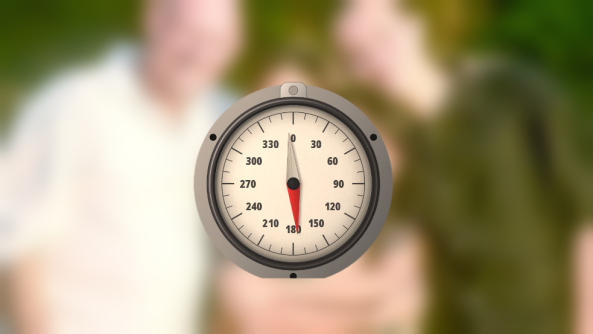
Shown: 175; °
